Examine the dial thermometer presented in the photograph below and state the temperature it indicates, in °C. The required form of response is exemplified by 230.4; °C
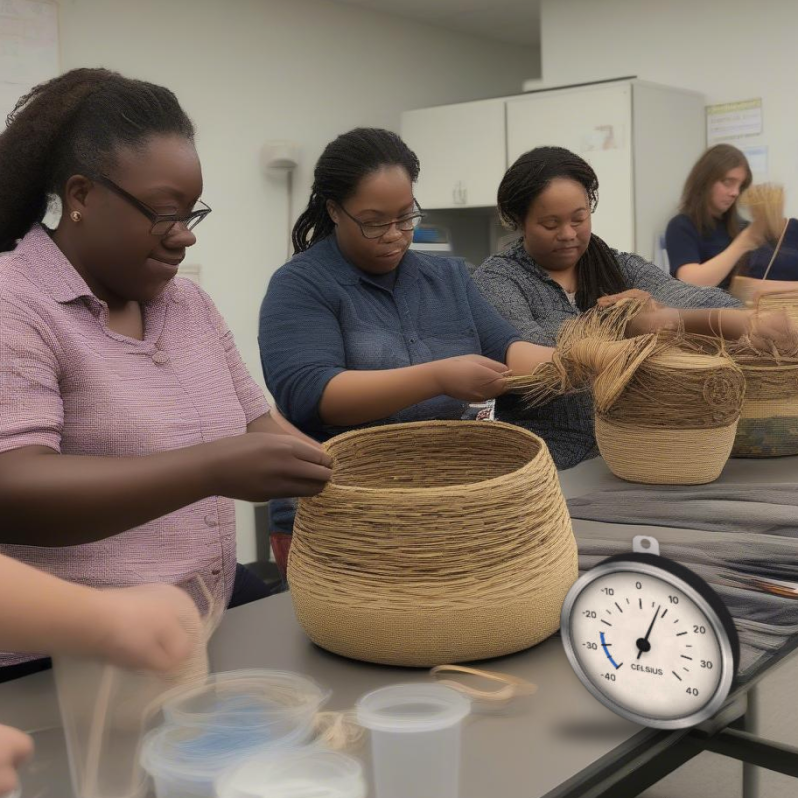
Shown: 7.5; °C
